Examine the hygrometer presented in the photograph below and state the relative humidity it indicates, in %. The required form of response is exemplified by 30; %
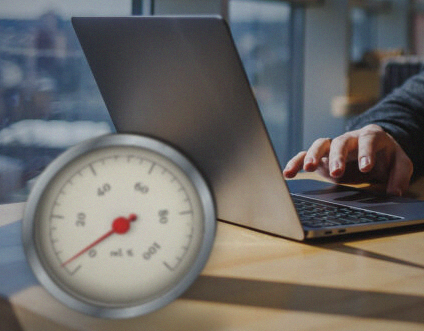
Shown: 4; %
